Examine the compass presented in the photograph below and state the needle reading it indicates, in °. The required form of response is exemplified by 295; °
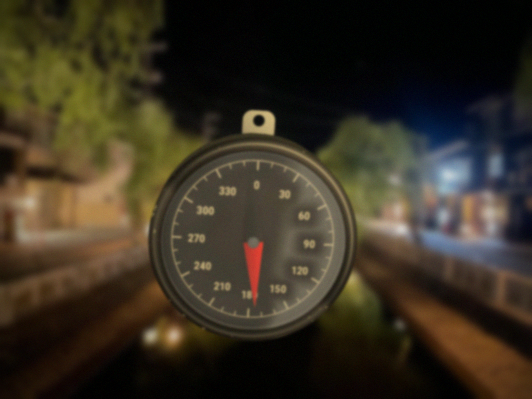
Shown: 175; °
